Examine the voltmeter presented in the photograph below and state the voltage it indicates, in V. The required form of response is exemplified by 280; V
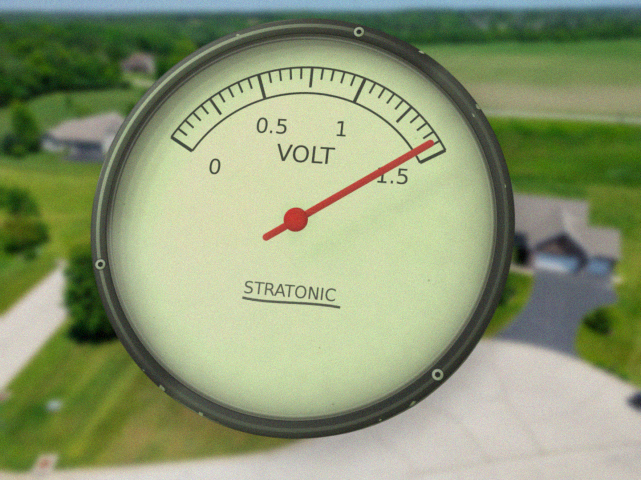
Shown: 1.45; V
